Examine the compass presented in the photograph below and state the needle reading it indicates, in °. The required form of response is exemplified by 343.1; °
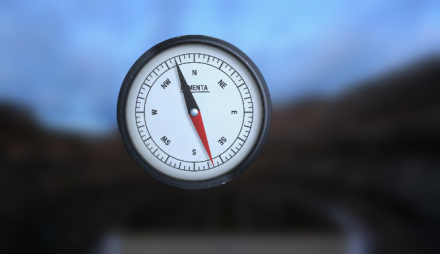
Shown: 160; °
